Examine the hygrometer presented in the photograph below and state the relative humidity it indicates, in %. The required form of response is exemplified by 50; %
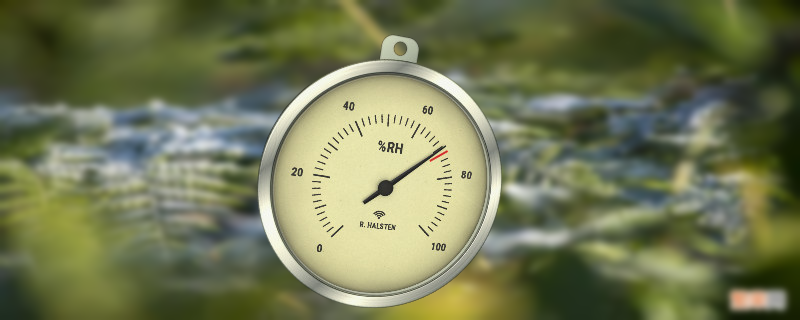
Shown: 70; %
